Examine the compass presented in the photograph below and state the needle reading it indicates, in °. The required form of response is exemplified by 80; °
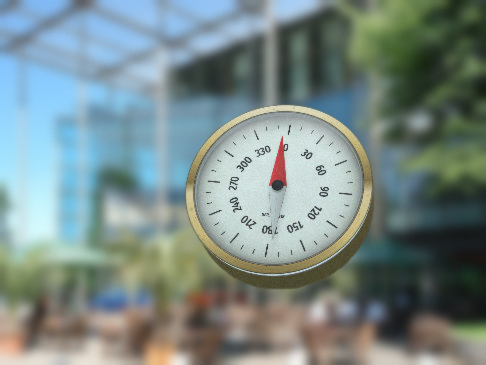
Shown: 355; °
